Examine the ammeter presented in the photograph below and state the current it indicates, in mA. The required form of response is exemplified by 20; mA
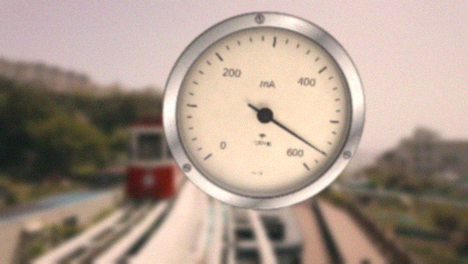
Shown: 560; mA
